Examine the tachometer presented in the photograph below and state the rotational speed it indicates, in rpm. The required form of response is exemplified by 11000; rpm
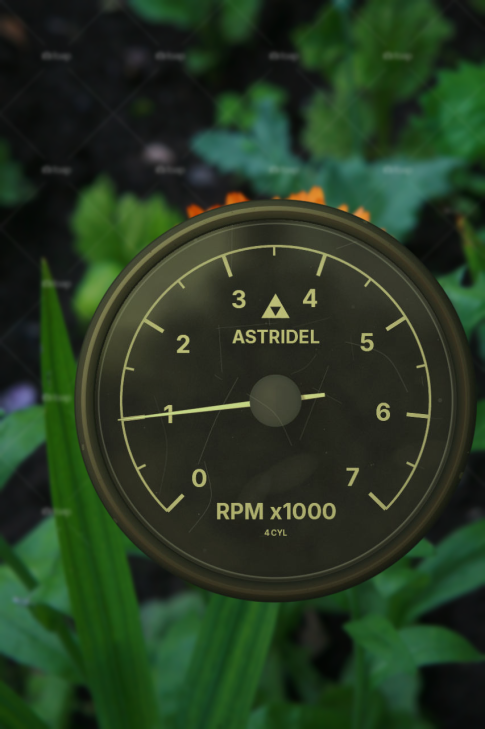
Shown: 1000; rpm
